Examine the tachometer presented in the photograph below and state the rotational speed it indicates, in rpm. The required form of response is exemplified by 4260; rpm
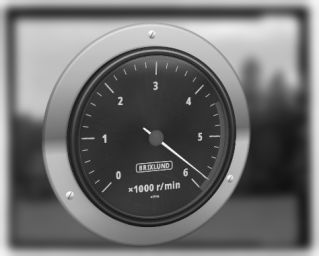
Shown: 5800; rpm
